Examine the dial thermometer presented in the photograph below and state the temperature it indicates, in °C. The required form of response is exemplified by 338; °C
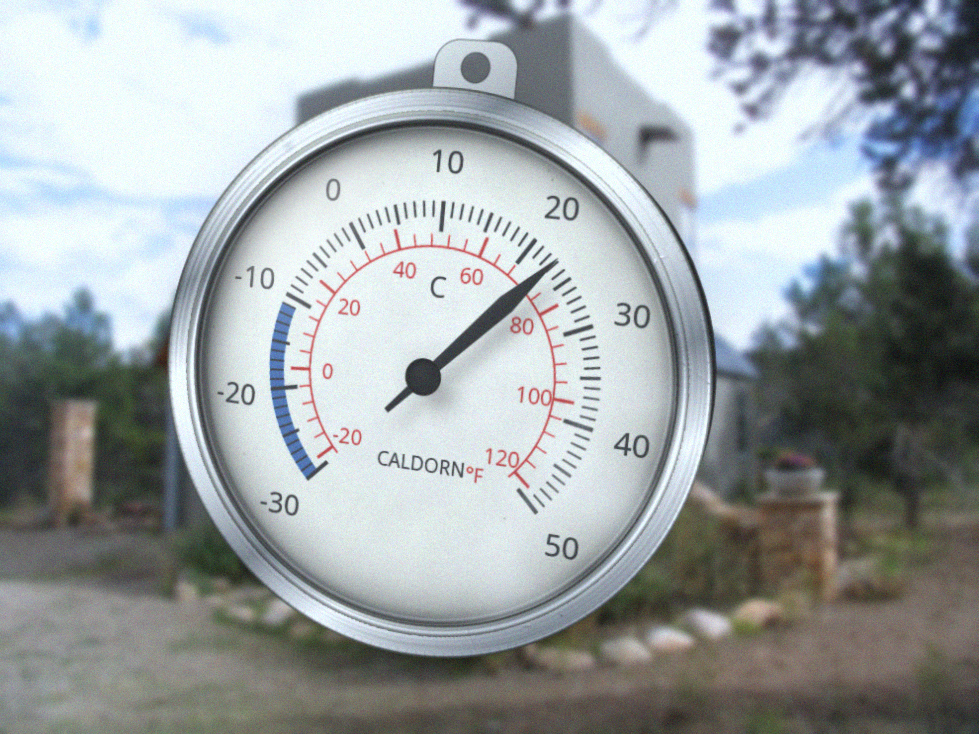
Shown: 23; °C
